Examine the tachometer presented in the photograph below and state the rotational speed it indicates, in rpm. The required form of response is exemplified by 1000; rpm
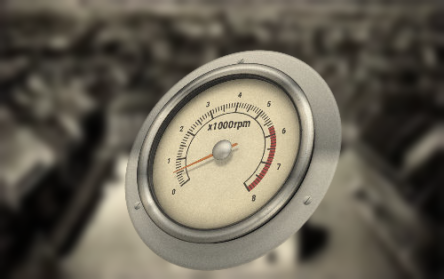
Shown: 500; rpm
